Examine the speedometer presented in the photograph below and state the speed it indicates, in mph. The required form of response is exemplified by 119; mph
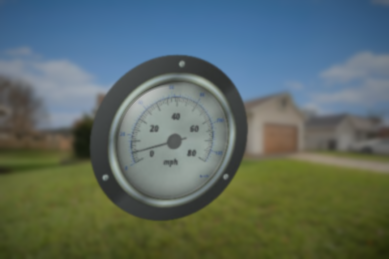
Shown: 5; mph
